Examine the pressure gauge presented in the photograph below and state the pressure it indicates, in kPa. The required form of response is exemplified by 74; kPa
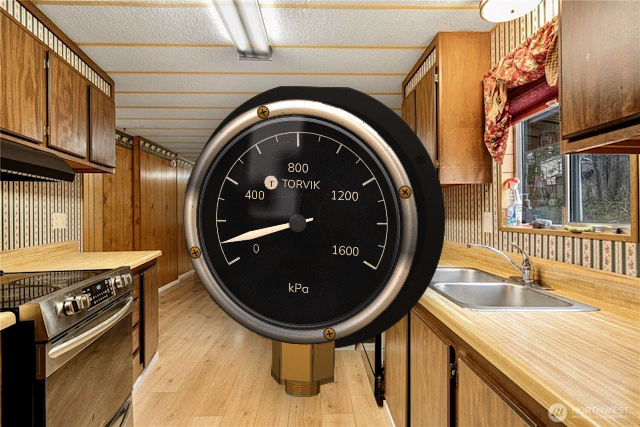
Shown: 100; kPa
